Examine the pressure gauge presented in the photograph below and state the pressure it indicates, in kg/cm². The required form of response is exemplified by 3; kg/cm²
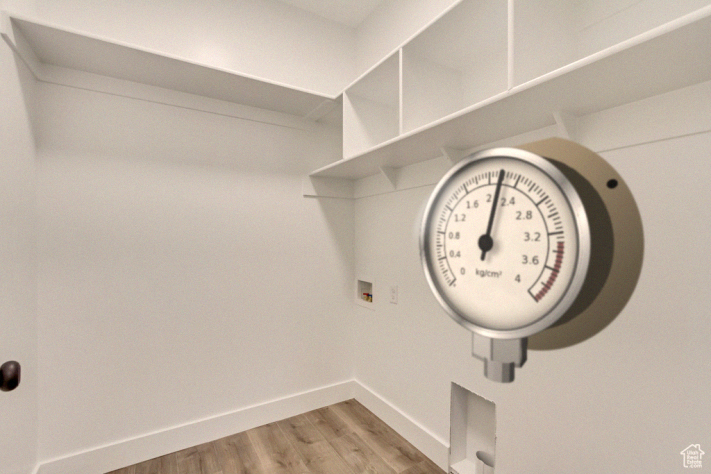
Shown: 2.2; kg/cm²
